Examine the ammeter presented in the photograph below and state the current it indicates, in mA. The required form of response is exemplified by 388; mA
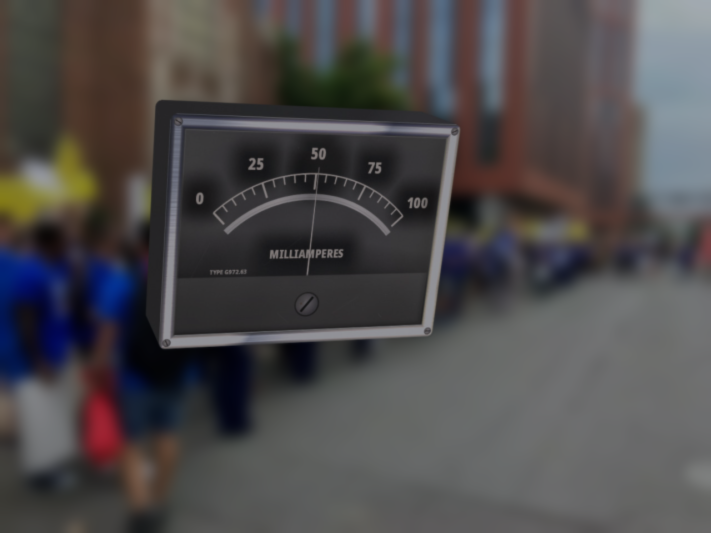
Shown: 50; mA
